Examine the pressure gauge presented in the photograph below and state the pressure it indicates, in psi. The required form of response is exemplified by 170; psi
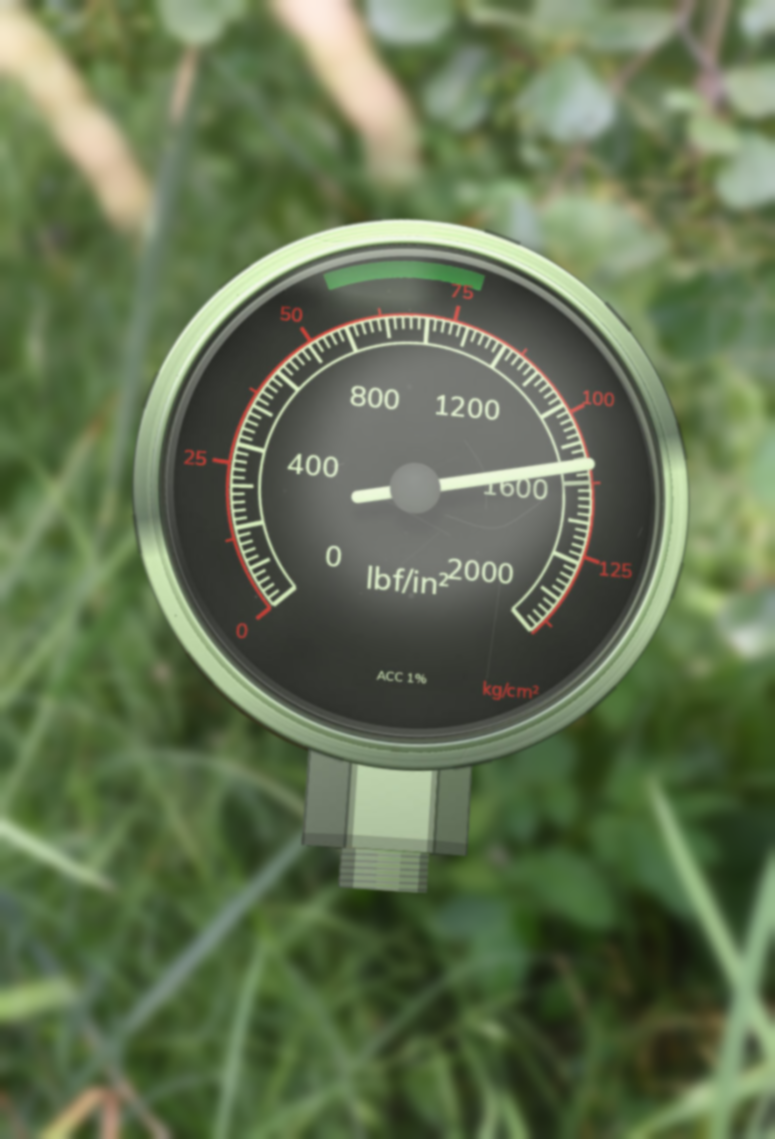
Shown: 1560; psi
